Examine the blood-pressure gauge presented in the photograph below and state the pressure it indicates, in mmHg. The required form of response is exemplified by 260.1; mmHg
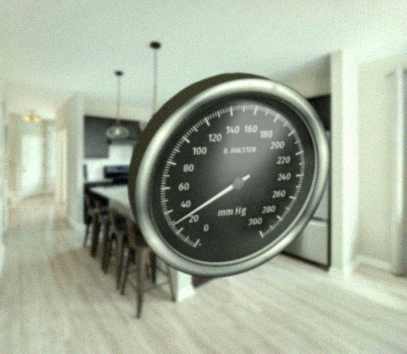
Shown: 30; mmHg
